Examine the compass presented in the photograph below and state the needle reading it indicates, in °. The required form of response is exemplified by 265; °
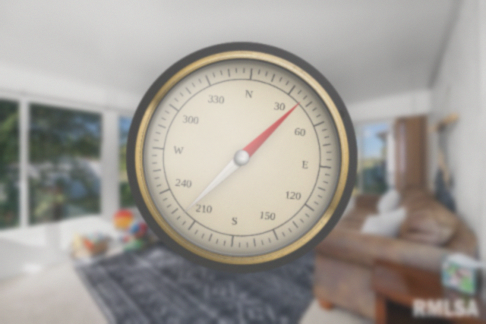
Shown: 40; °
